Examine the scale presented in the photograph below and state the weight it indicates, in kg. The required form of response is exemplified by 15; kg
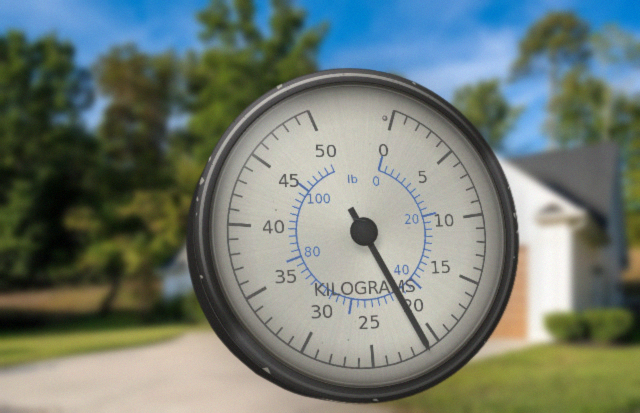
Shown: 21; kg
